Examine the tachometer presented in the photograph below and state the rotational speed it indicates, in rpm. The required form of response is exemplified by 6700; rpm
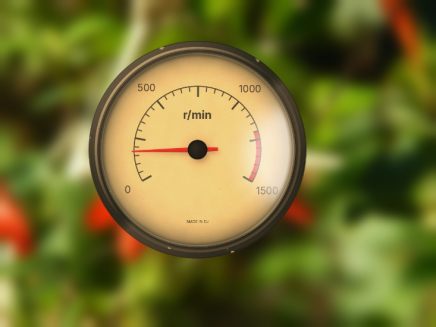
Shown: 175; rpm
